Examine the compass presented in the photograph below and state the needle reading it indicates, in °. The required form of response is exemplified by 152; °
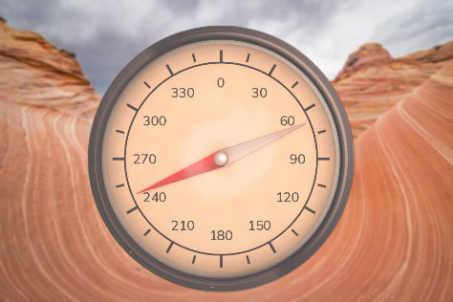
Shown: 247.5; °
